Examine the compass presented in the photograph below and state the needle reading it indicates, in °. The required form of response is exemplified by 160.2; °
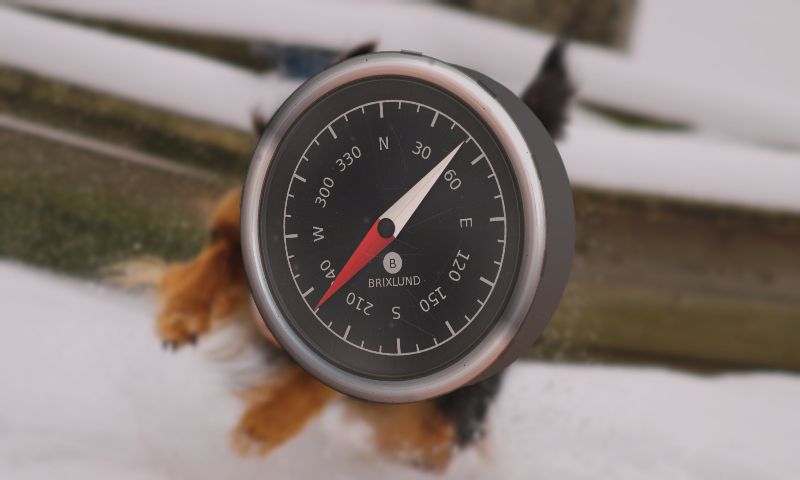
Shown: 230; °
